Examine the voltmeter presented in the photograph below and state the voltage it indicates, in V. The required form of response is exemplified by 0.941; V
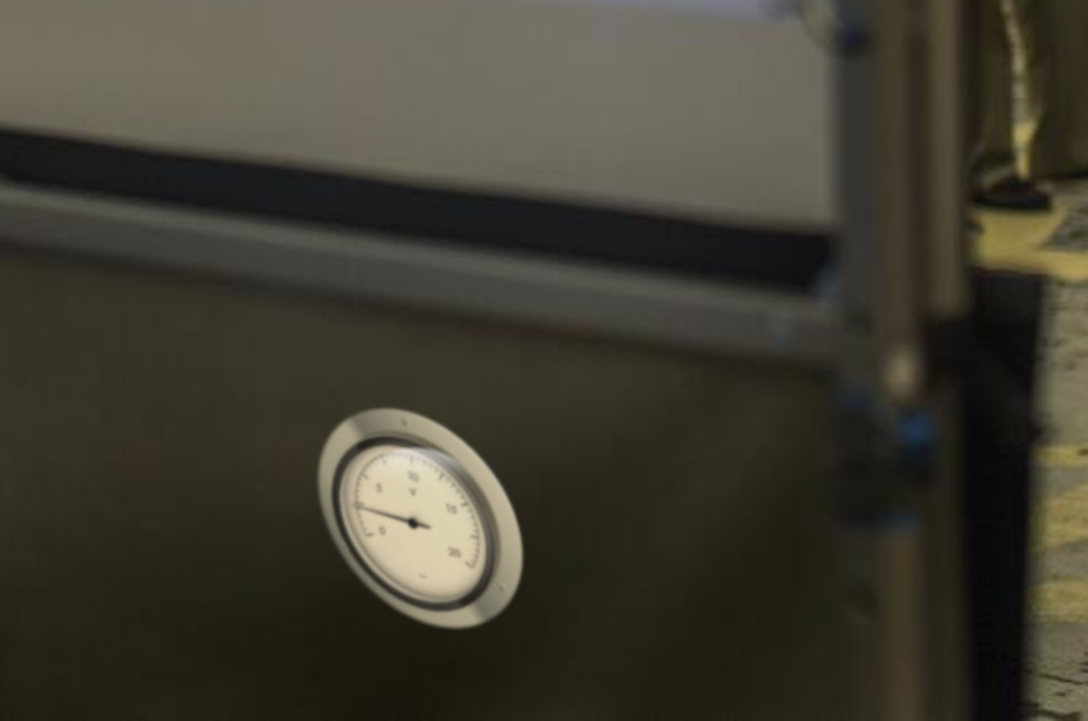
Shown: 2.5; V
